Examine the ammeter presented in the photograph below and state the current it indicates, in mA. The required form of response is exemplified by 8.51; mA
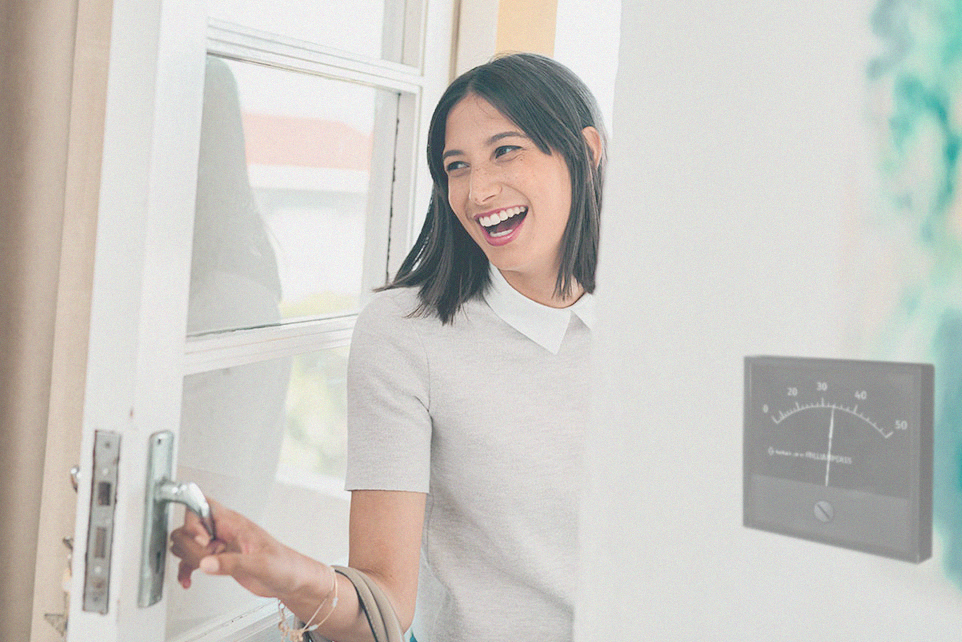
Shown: 34; mA
